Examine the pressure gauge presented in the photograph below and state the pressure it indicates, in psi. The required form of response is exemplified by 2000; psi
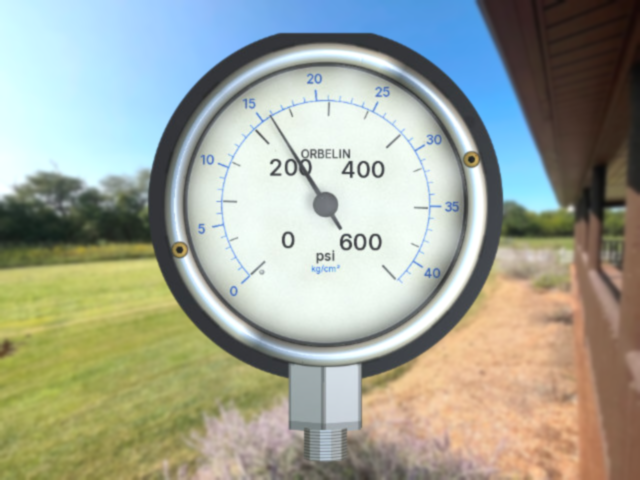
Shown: 225; psi
